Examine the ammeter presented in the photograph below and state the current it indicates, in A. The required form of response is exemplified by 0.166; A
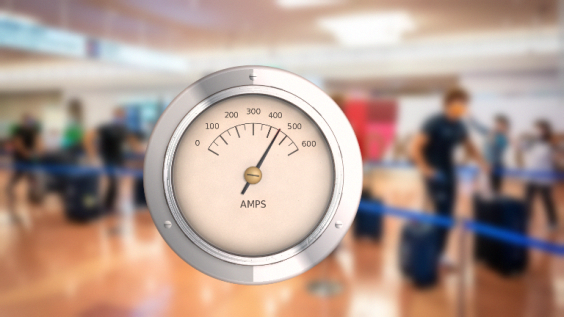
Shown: 450; A
